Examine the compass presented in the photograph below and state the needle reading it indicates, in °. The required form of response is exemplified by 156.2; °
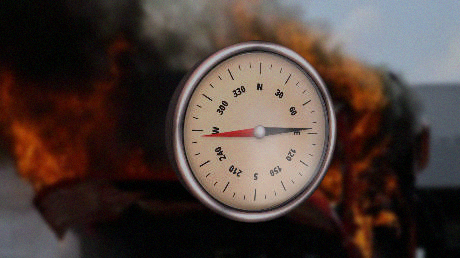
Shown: 265; °
